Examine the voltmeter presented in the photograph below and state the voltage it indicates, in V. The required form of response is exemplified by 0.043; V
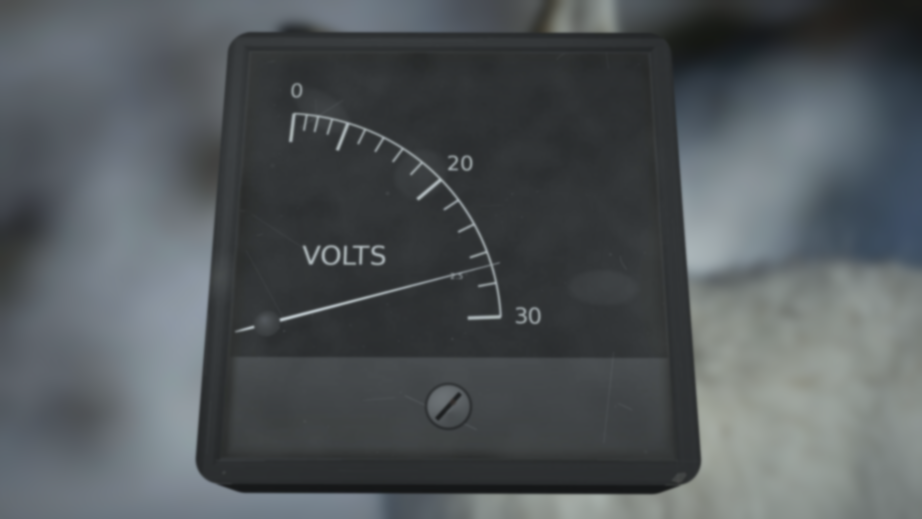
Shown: 27; V
